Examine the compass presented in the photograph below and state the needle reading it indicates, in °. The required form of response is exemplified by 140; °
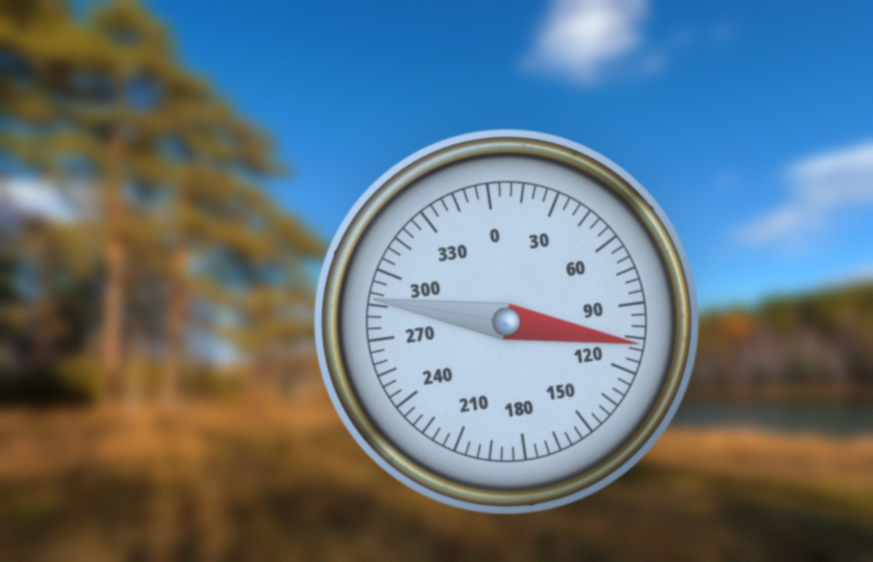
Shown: 107.5; °
